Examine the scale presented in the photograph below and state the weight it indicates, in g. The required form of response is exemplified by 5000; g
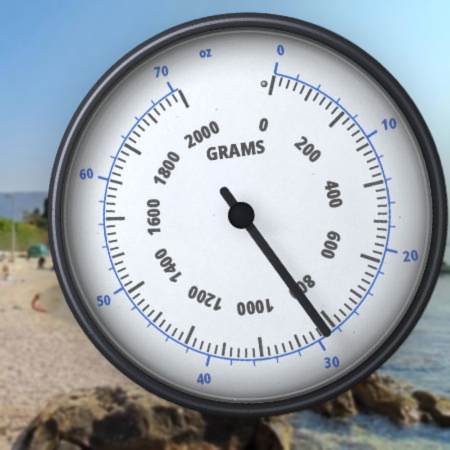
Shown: 820; g
